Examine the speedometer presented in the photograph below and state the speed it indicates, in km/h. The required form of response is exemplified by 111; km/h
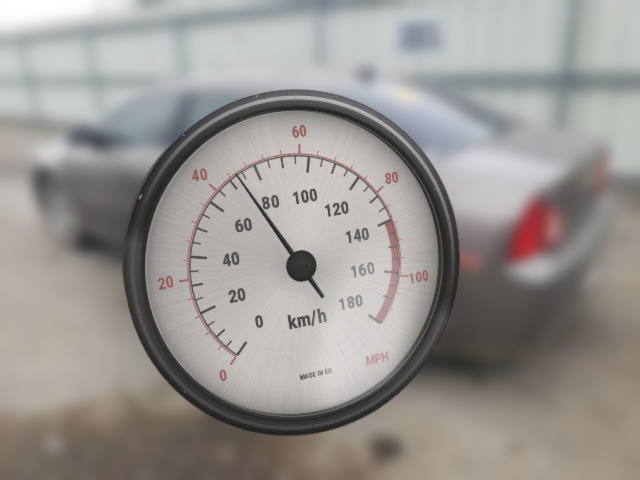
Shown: 72.5; km/h
